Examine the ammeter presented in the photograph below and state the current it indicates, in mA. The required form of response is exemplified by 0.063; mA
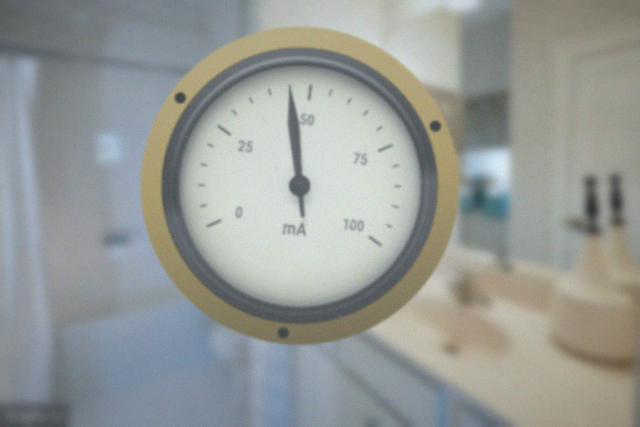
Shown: 45; mA
